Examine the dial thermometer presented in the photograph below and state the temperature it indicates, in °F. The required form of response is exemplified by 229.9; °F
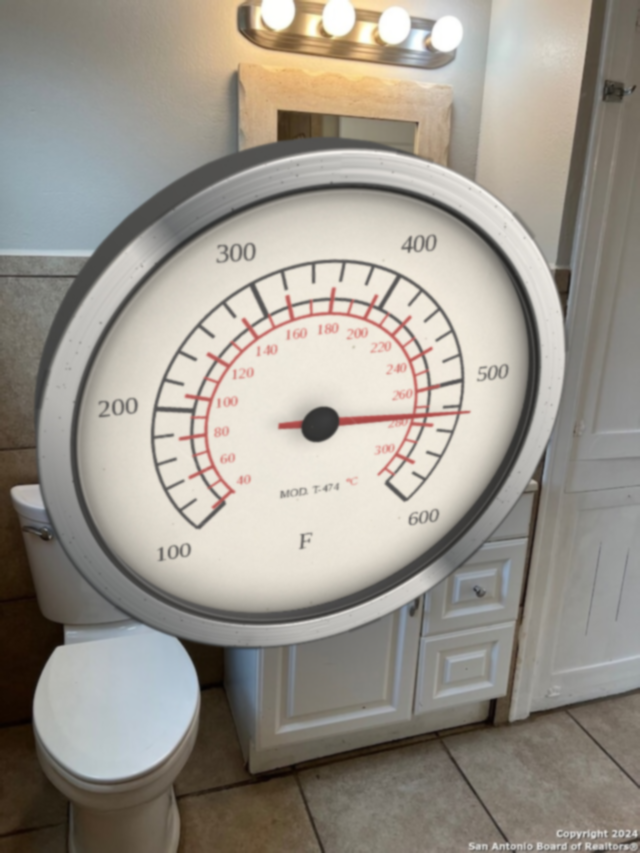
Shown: 520; °F
